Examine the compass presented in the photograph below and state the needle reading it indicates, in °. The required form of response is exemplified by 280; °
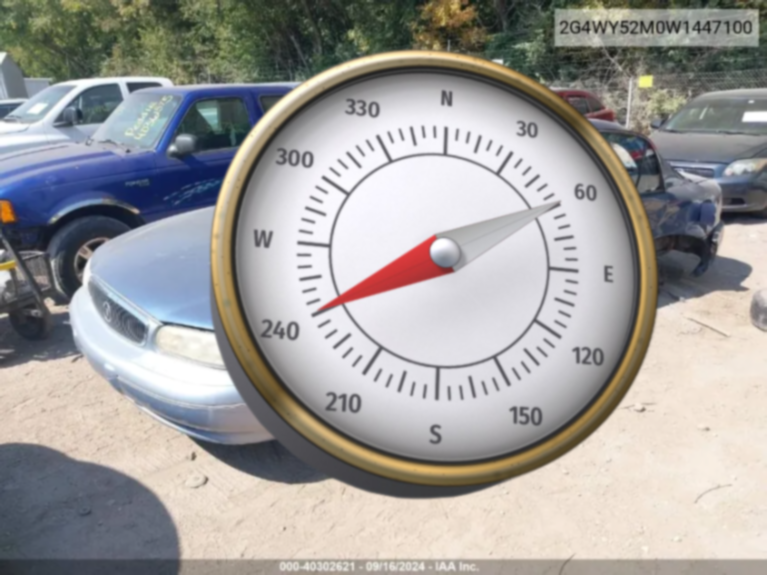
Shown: 240; °
